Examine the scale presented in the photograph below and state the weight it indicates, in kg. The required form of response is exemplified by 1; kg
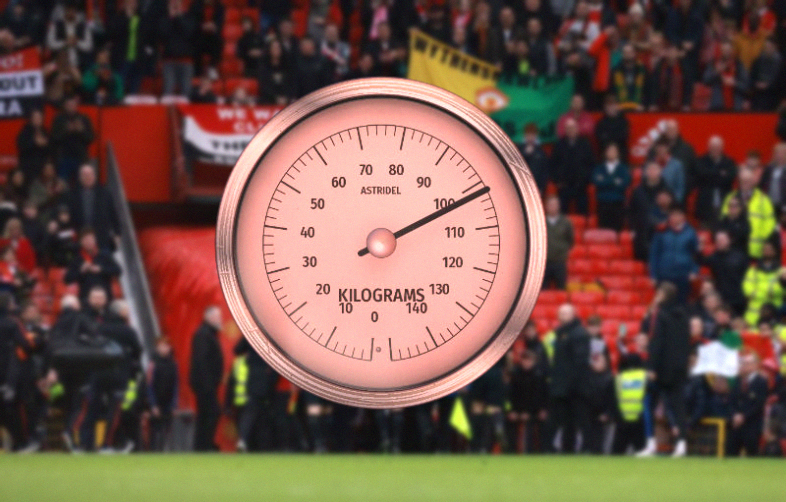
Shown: 102; kg
